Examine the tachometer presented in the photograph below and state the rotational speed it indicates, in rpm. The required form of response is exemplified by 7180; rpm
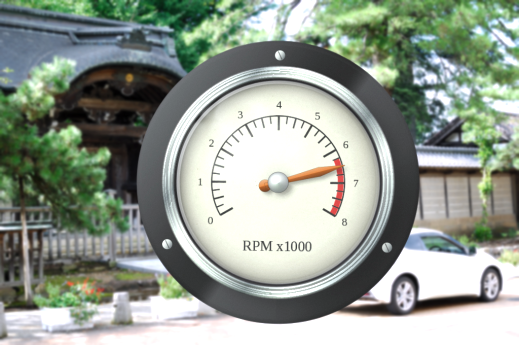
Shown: 6500; rpm
